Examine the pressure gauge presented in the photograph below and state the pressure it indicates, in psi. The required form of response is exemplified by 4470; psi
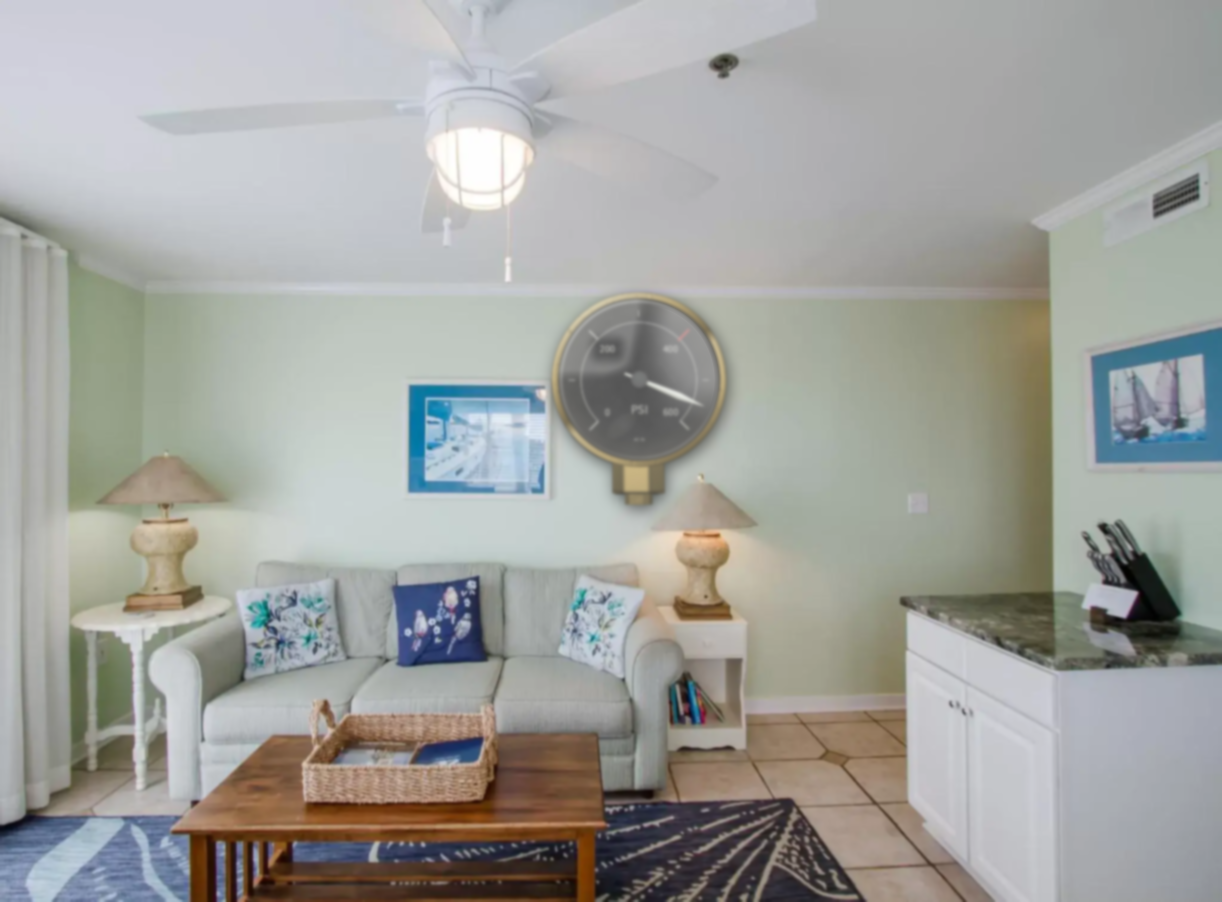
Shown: 550; psi
